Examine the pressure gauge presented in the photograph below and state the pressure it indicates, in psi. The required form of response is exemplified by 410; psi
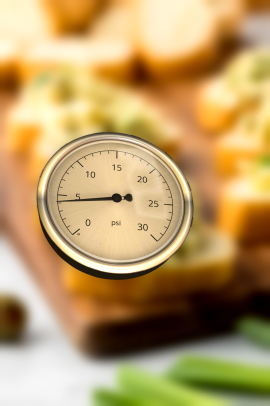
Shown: 4; psi
